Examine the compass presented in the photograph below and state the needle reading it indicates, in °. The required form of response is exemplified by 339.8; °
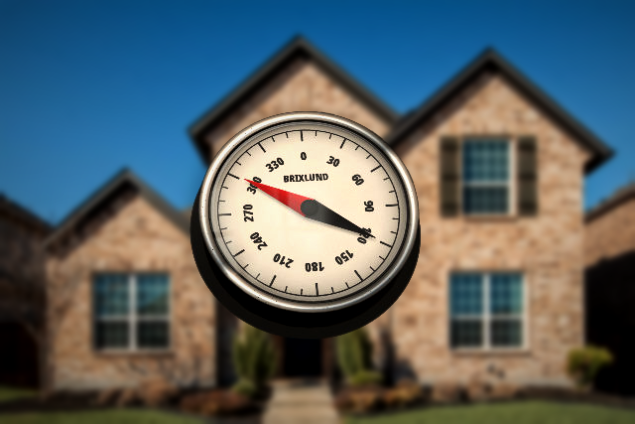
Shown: 300; °
